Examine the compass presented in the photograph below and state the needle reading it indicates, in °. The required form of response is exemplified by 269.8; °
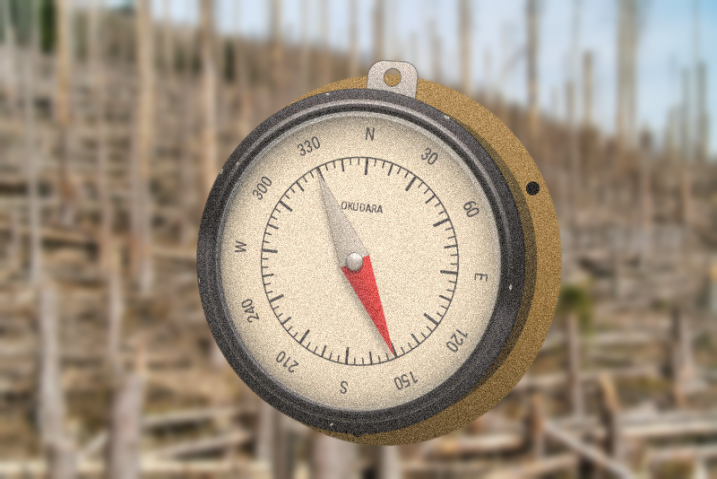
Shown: 150; °
